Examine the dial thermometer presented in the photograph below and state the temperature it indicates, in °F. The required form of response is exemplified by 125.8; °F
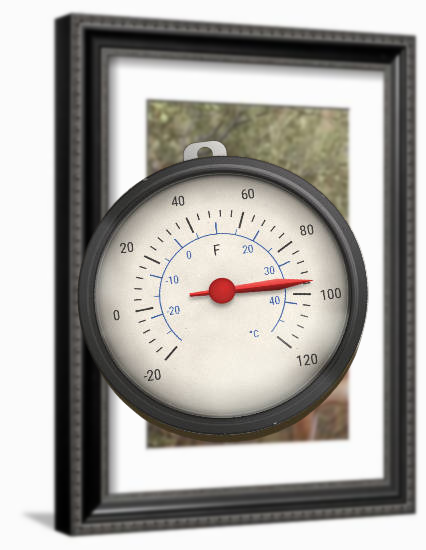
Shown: 96; °F
